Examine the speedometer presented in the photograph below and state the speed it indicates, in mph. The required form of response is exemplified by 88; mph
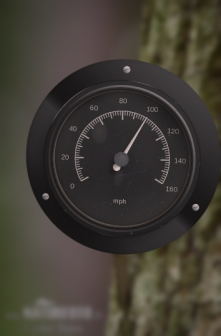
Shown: 100; mph
